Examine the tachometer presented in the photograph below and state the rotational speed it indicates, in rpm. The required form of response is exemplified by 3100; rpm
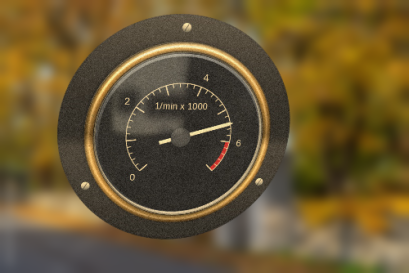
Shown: 5400; rpm
